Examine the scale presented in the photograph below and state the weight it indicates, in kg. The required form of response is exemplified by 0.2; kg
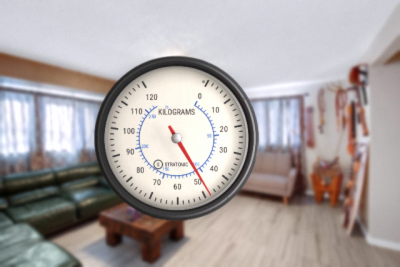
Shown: 48; kg
